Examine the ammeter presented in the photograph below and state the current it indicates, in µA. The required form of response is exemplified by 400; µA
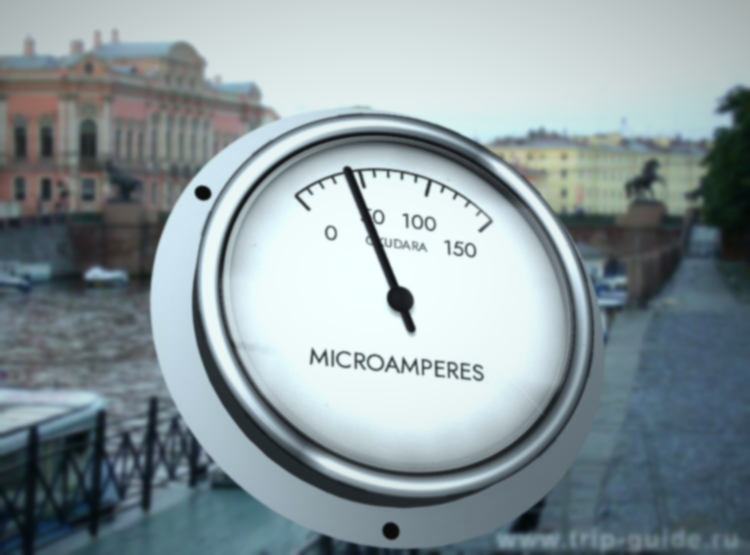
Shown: 40; µA
